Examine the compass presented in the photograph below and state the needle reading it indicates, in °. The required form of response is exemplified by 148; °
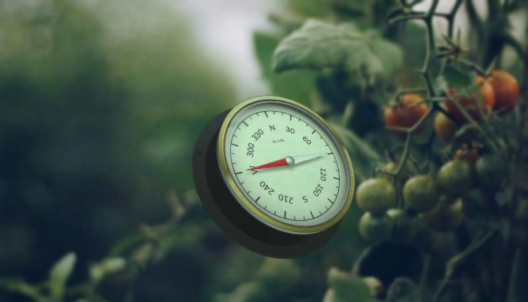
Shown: 270; °
